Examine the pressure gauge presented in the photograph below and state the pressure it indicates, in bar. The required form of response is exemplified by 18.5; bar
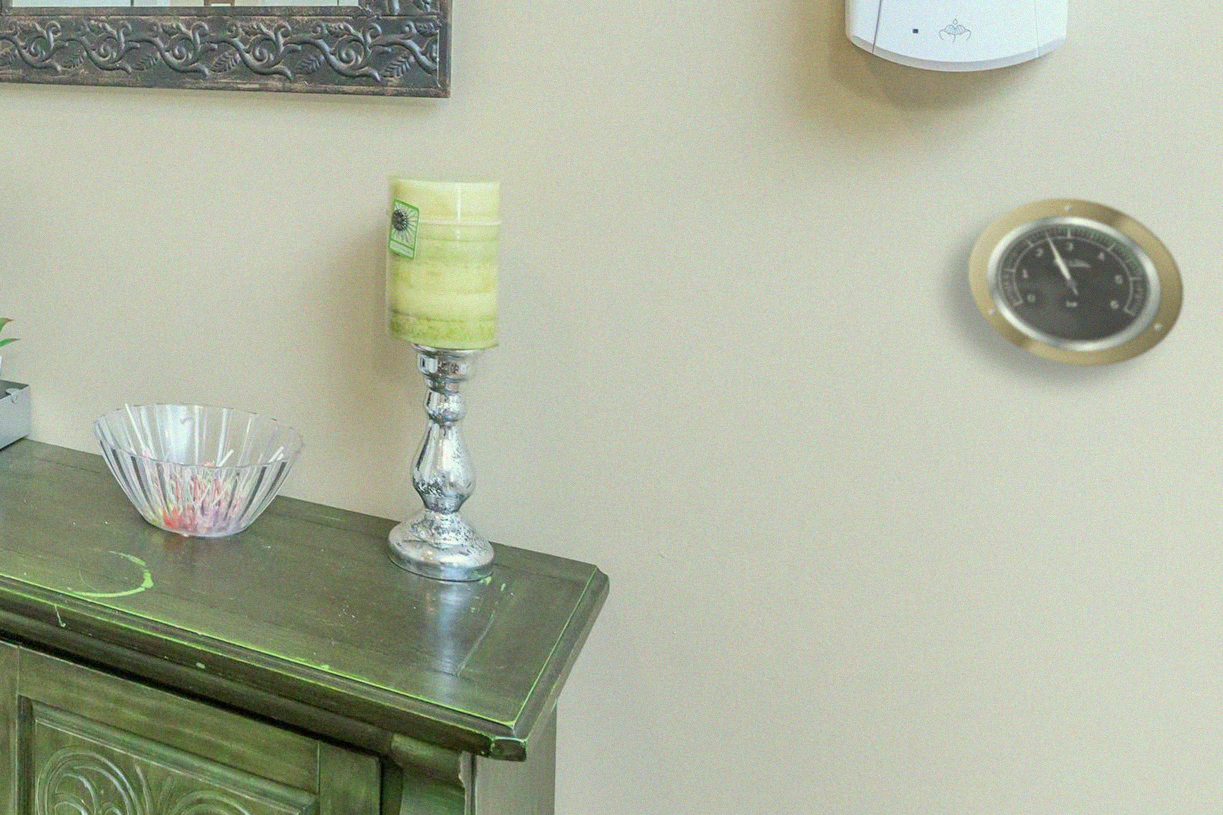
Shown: 2.5; bar
